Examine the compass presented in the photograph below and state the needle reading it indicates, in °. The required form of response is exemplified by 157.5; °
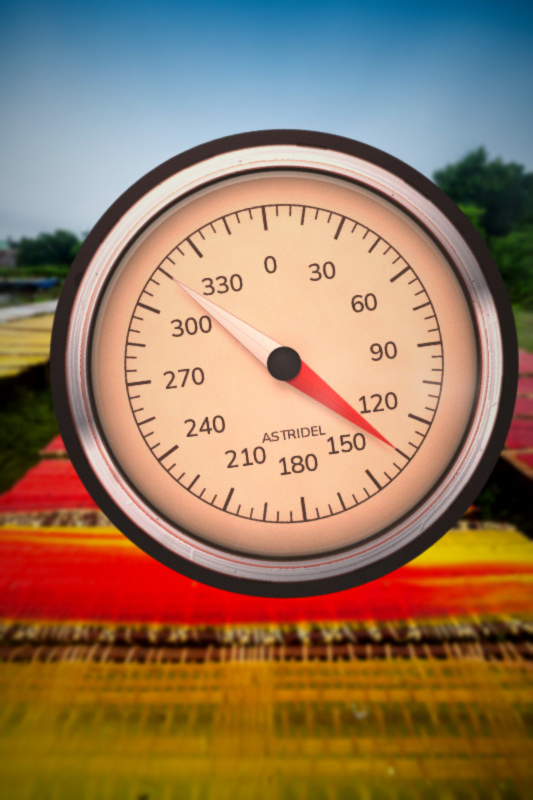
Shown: 135; °
